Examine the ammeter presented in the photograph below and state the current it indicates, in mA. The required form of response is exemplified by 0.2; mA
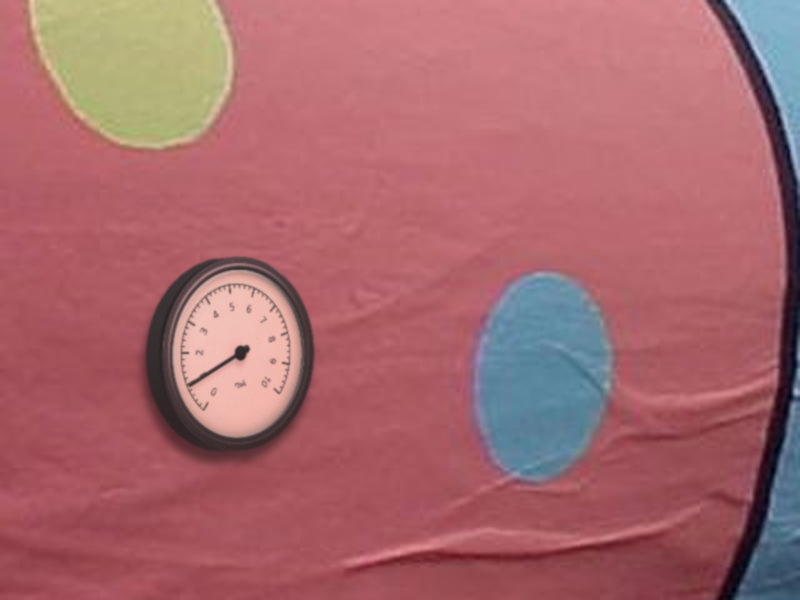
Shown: 1; mA
